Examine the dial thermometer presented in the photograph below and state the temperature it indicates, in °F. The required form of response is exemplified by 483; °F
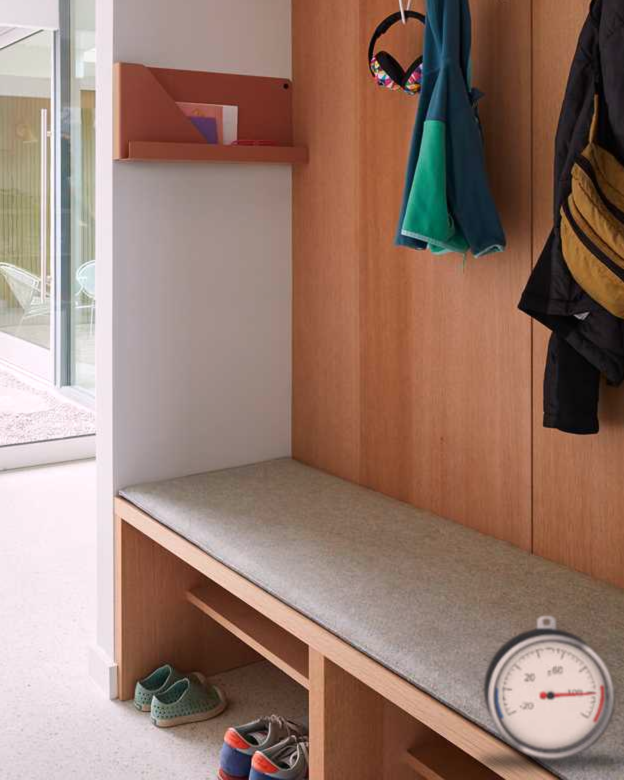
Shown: 100; °F
